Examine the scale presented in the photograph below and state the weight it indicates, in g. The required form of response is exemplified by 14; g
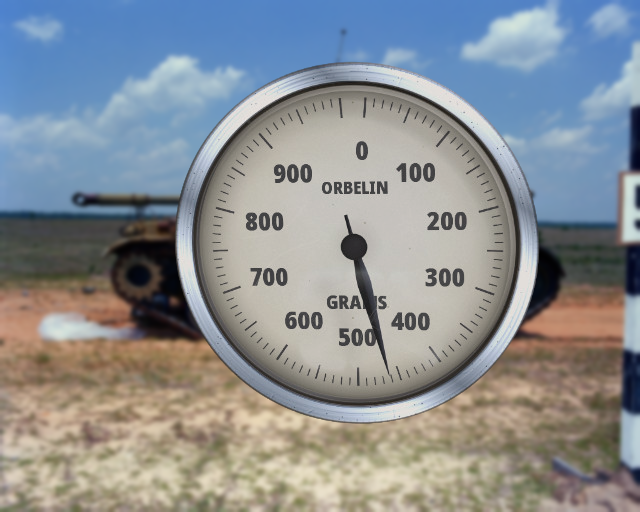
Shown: 460; g
